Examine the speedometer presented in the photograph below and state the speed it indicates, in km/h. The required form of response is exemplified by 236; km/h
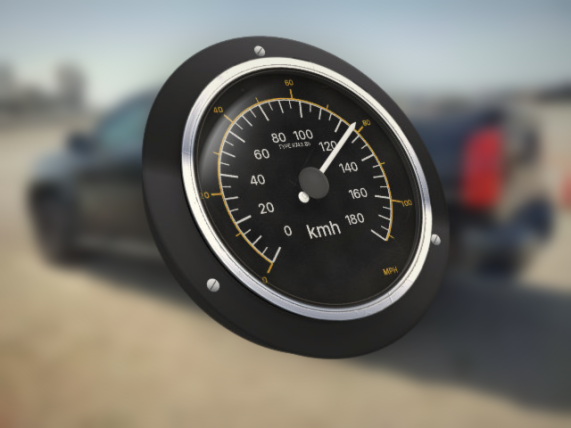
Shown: 125; km/h
